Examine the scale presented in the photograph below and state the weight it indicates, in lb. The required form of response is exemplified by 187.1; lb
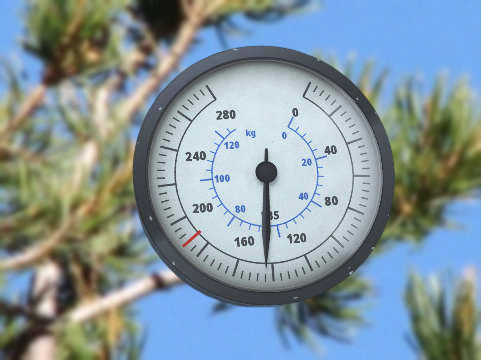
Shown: 144; lb
